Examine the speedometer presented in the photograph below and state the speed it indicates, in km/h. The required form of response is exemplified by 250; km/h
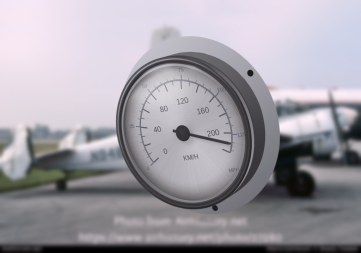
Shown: 210; km/h
